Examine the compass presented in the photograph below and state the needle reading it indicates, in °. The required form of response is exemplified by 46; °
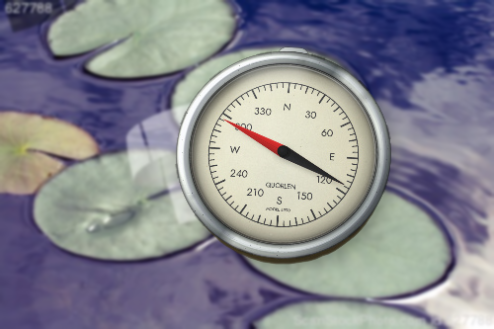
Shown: 295; °
